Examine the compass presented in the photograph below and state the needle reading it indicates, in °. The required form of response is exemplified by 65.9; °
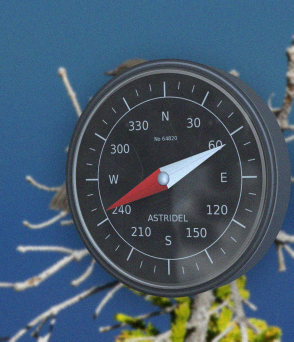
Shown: 245; °
